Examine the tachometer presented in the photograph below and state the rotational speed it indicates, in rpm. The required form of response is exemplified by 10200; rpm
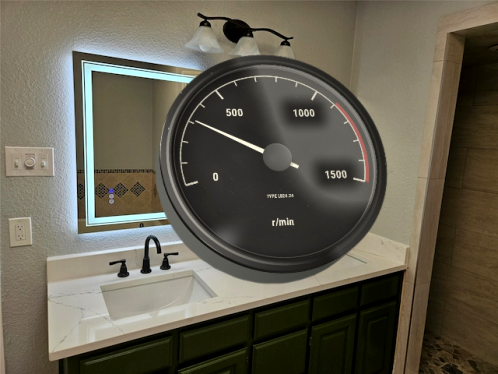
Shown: 300; rpm
